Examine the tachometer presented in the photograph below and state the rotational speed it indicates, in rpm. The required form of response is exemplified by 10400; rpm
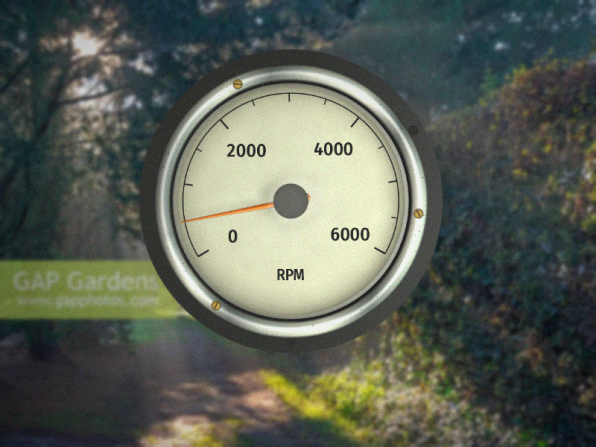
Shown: 500; rpm
